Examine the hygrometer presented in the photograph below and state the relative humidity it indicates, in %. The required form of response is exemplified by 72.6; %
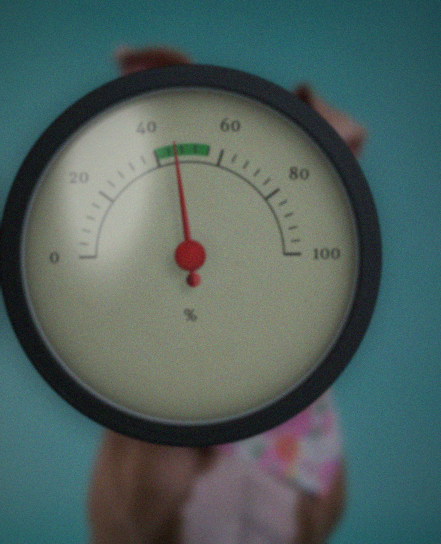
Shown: 46; %
